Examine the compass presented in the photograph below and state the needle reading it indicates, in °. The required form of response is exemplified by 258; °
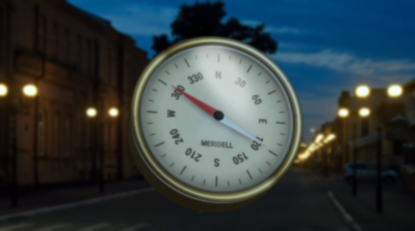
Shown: 300; °
